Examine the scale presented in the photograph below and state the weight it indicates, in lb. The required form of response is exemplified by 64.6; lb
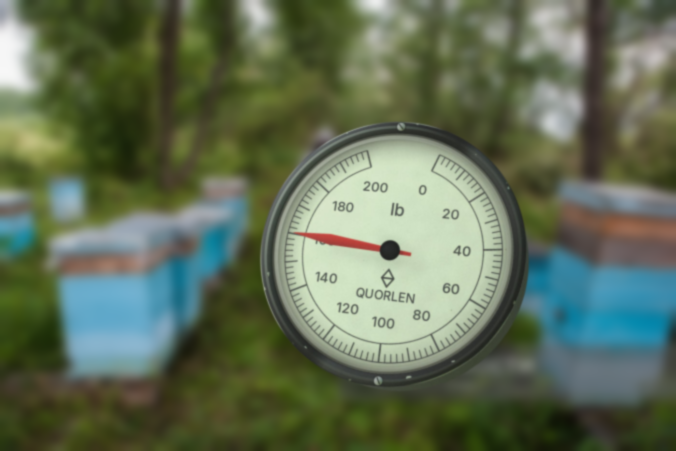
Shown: 160; lb
